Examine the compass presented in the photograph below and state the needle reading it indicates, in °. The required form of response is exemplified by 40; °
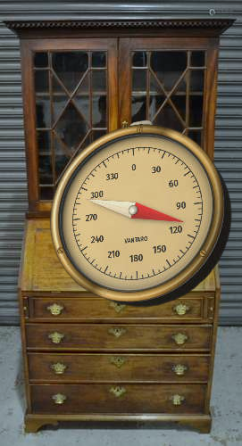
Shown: 110; °
